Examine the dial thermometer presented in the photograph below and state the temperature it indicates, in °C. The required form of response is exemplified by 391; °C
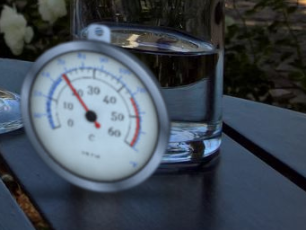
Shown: 20; °C
